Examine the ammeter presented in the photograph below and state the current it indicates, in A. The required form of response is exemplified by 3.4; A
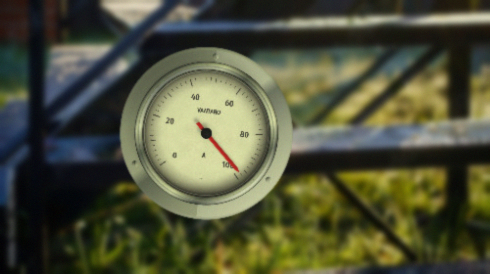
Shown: 98; A
